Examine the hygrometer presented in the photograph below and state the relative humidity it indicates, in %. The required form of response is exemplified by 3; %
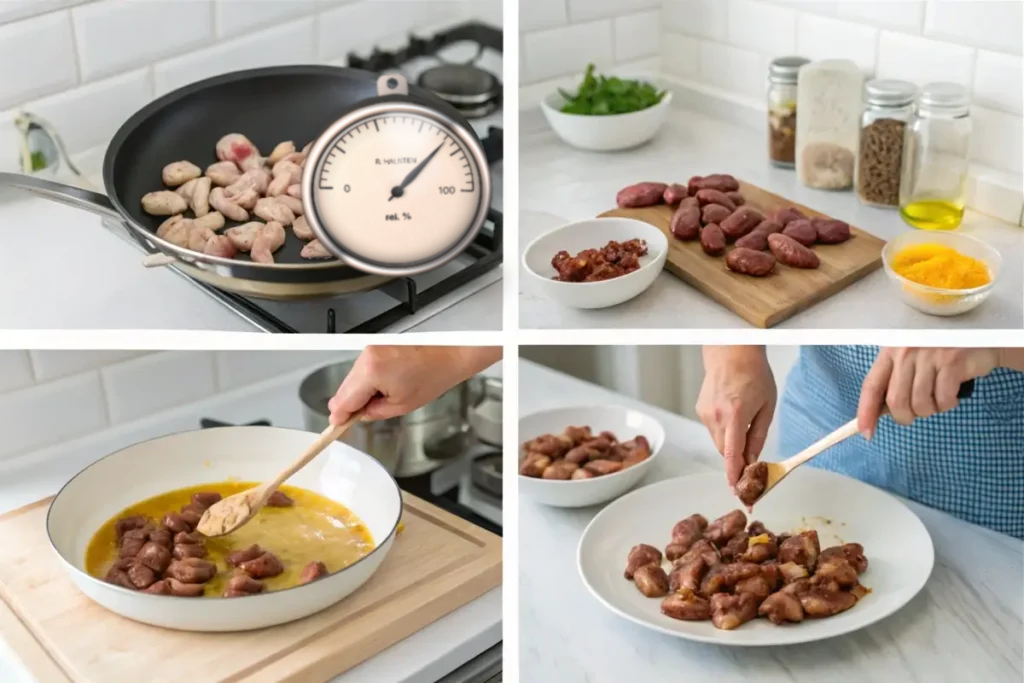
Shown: 72; %
